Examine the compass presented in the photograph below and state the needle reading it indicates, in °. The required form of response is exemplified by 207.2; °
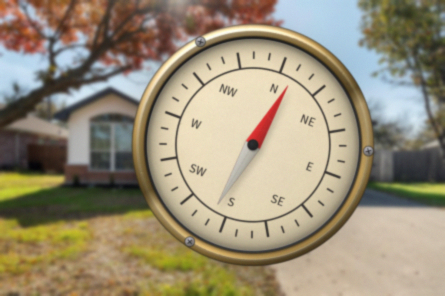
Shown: 10; °
